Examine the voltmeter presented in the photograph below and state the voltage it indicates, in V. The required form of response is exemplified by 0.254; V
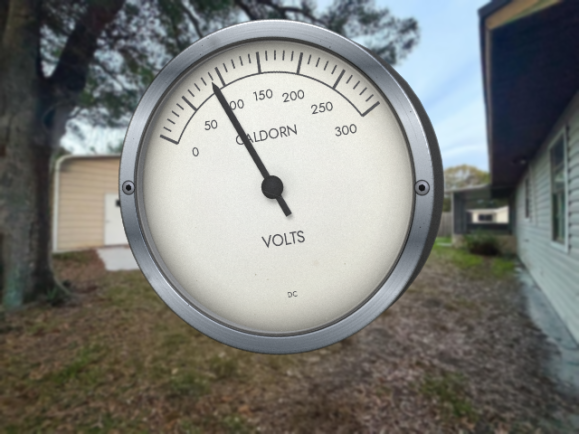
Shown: 90; V
